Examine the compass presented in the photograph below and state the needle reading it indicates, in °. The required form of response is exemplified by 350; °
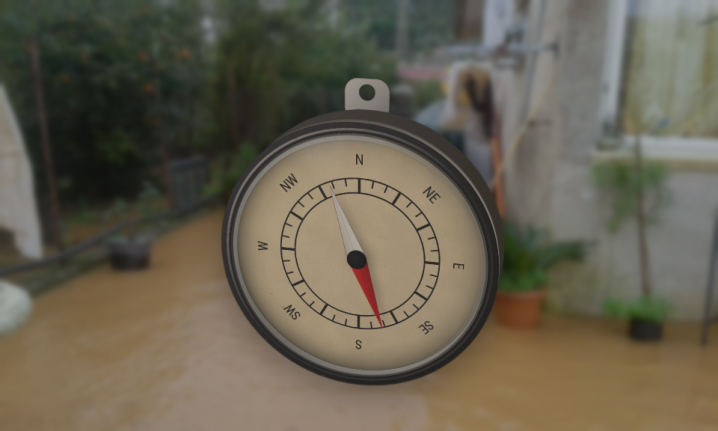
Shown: 160; °
